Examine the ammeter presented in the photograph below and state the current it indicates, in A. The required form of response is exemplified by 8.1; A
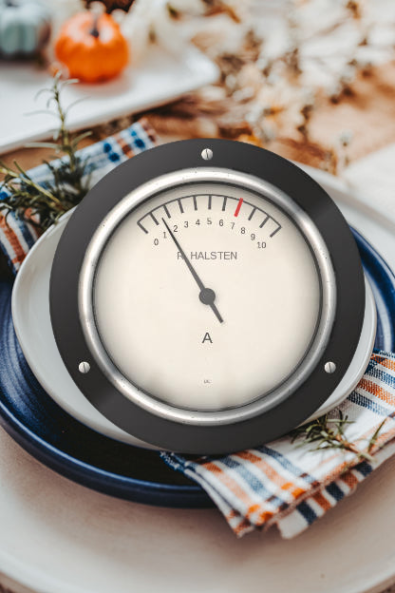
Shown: 1.5; A
